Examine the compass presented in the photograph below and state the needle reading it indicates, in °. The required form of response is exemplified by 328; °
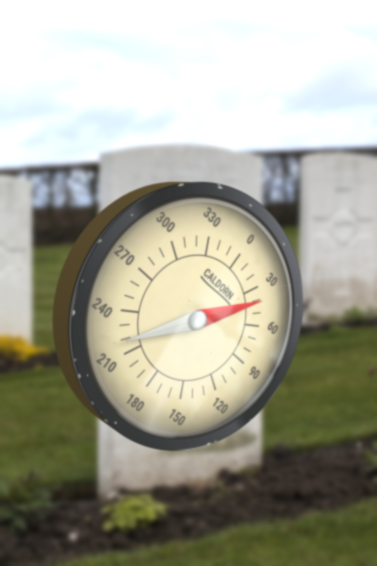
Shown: 40; °
